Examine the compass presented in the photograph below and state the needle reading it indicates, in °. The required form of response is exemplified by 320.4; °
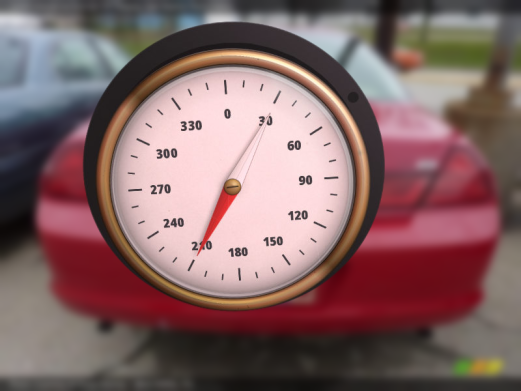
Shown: 210; °
